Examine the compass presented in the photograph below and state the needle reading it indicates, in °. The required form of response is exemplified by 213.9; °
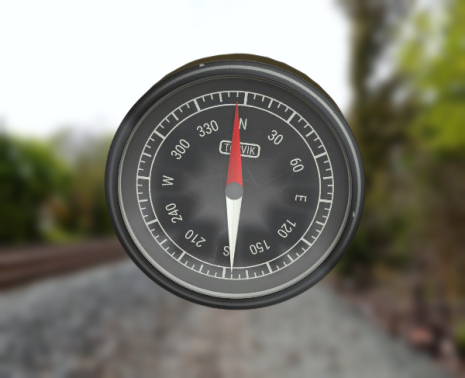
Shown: 355; °
